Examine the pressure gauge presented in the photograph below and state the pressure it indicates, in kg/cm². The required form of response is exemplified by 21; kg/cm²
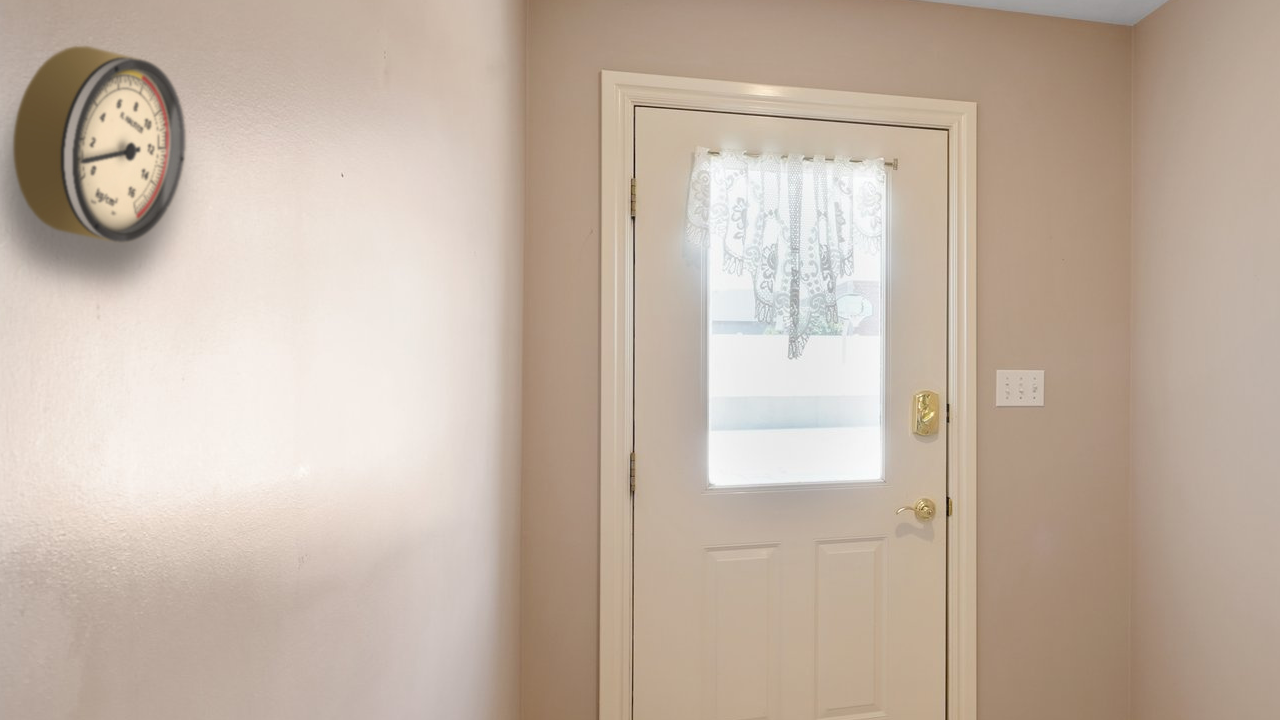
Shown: 1; kg/cm²
